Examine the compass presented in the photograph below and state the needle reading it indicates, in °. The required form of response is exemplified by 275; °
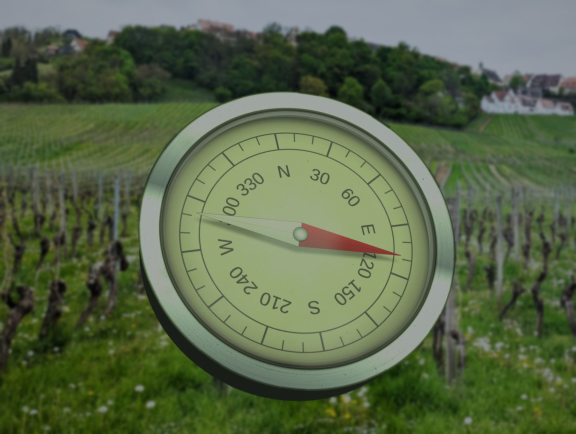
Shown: 110; °
